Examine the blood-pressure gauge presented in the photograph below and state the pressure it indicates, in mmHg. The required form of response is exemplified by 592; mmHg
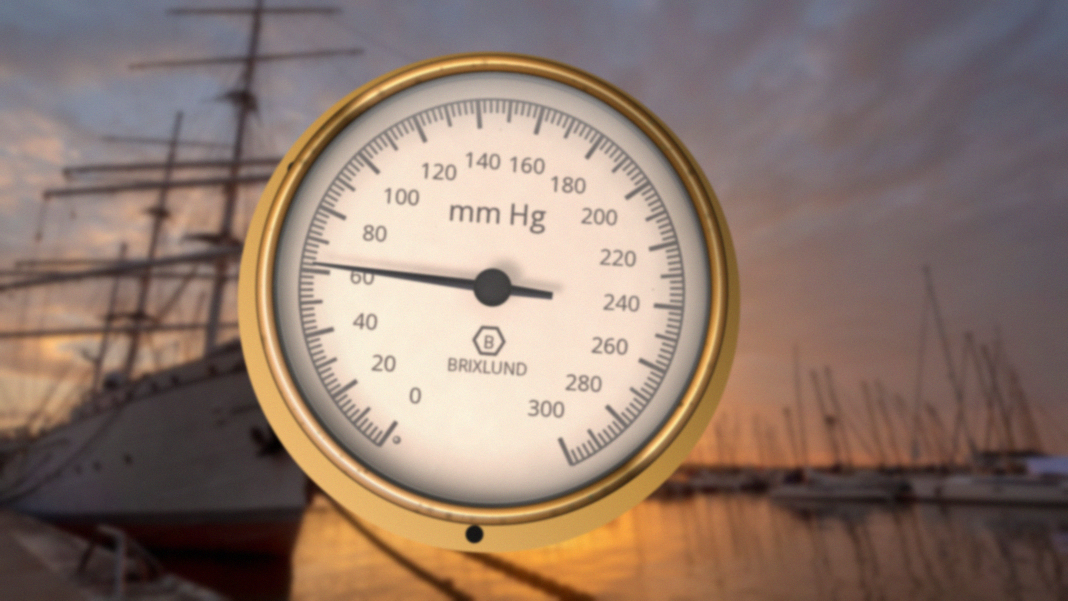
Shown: 62; mmHg
